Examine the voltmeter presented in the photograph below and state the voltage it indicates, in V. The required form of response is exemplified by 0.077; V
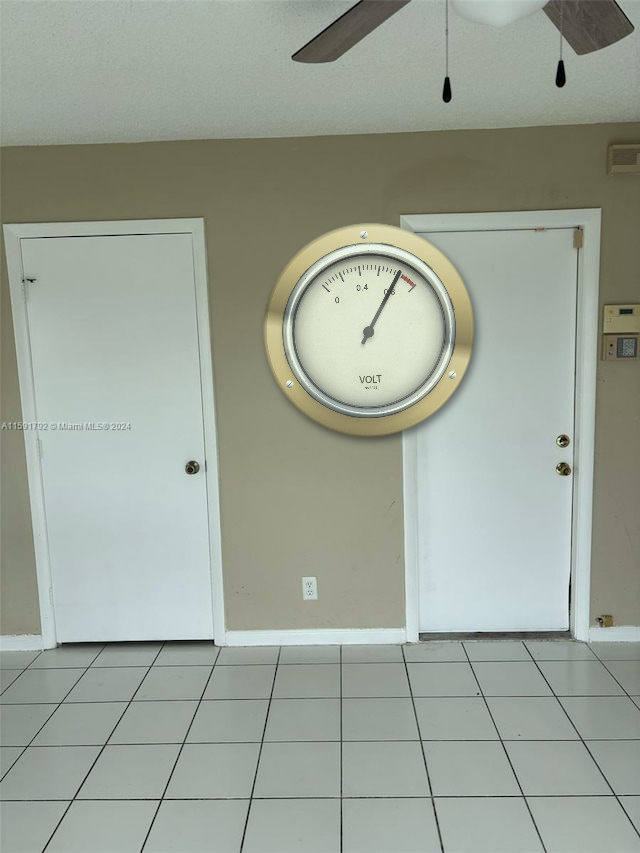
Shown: 0.8; V
